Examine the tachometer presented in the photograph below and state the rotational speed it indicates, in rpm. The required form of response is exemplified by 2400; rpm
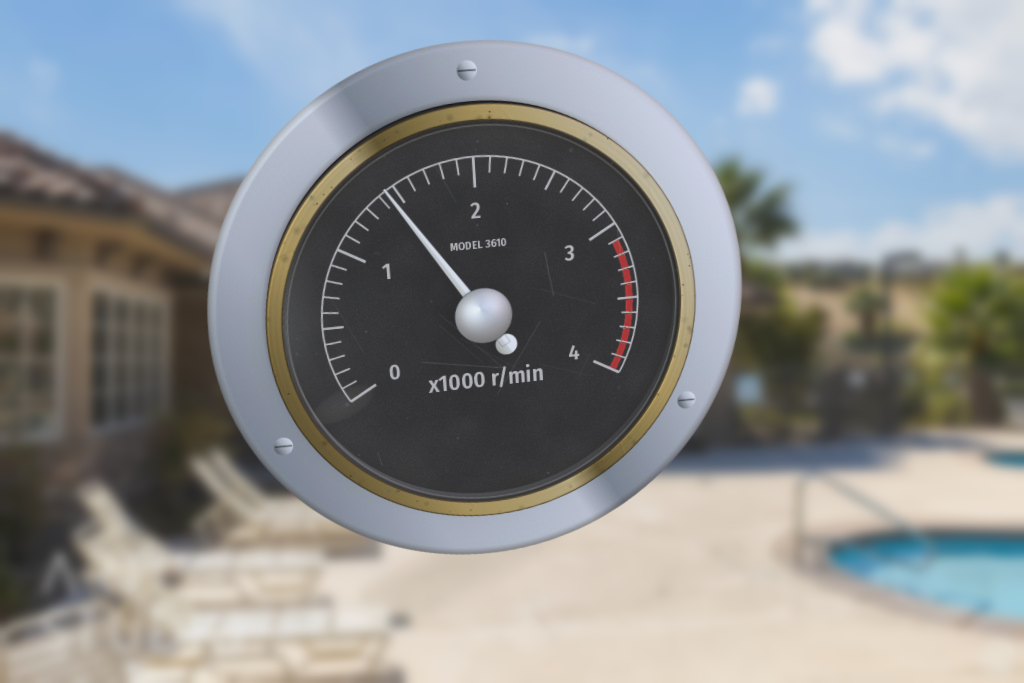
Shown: 1450; rpm
